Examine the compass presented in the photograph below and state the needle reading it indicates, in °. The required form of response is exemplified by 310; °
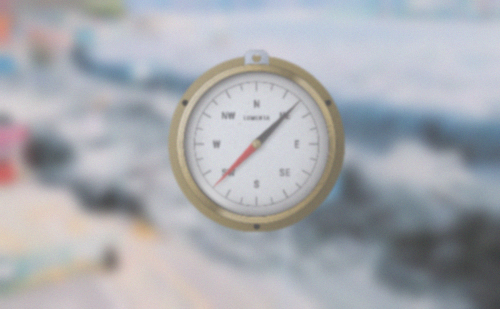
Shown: 225; °
